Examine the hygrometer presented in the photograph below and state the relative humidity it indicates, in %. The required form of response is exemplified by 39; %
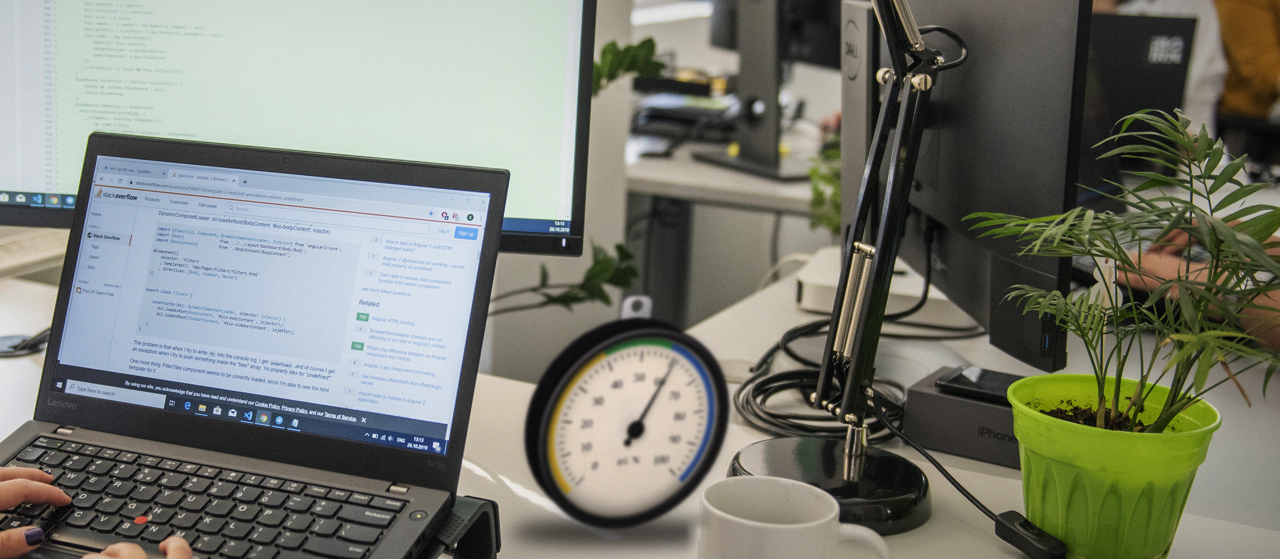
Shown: 60; %
